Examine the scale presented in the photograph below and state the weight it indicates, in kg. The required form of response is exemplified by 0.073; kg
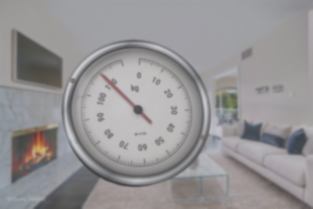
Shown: 110; kg
